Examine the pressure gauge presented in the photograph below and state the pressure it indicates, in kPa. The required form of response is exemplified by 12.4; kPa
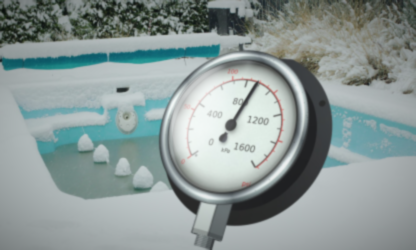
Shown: 900; kPa
